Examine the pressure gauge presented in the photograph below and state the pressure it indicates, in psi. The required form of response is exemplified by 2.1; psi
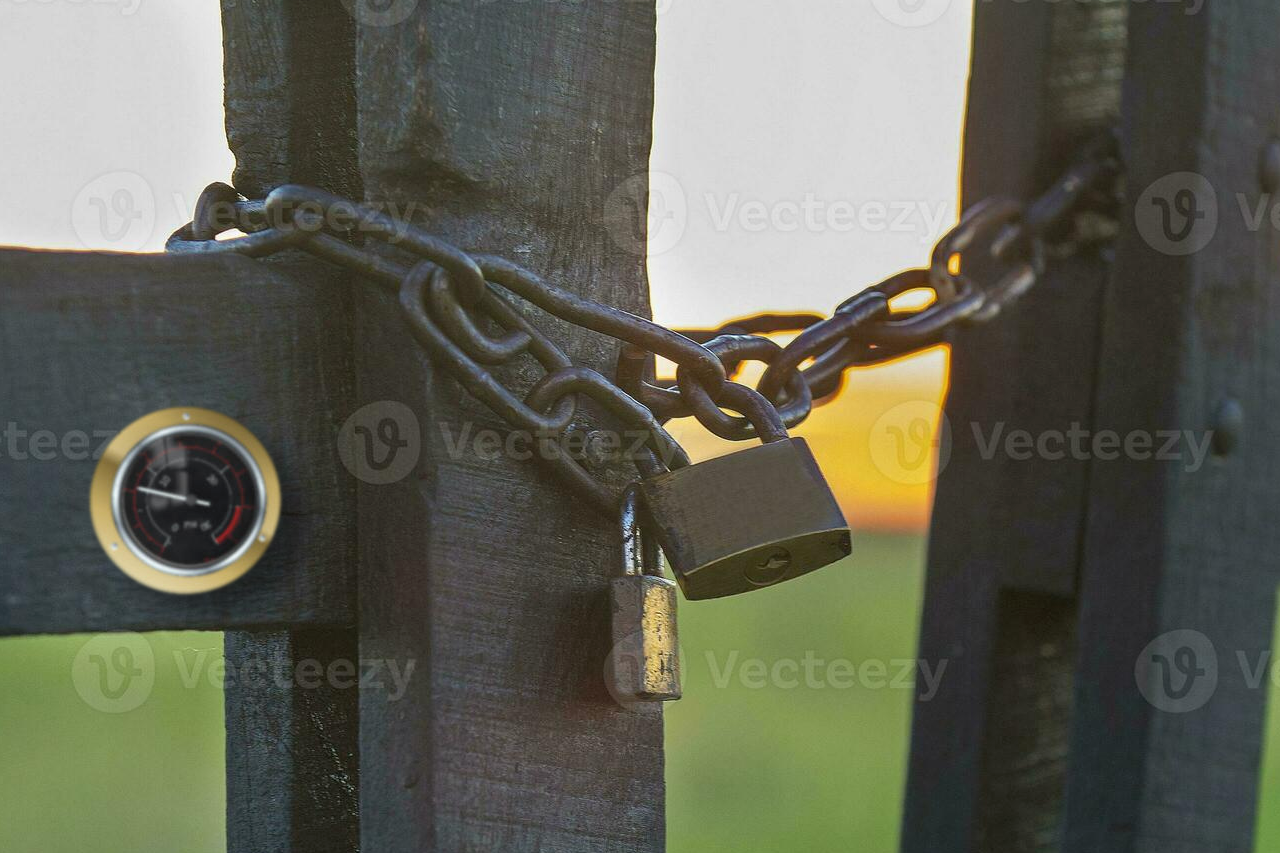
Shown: 7.5; psi
